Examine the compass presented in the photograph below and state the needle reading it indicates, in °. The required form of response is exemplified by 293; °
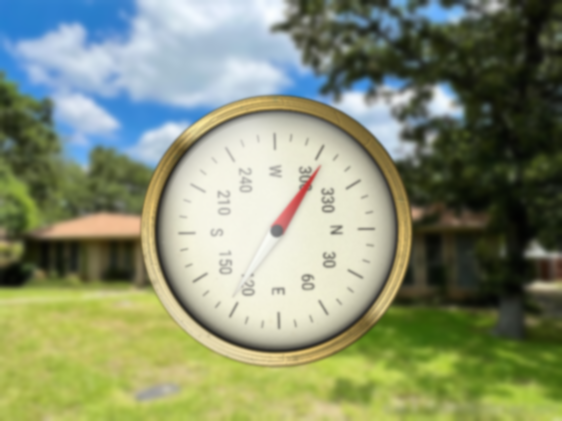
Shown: 305; °
